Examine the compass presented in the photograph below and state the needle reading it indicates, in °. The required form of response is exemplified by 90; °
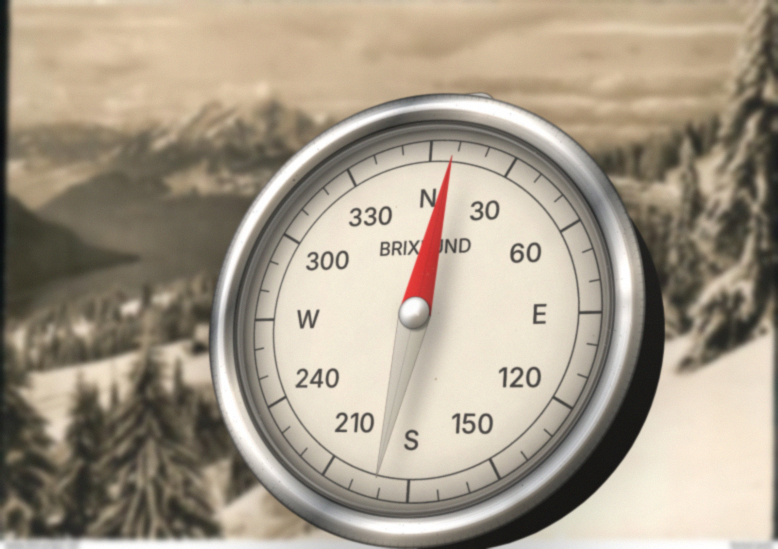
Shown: 10; °
